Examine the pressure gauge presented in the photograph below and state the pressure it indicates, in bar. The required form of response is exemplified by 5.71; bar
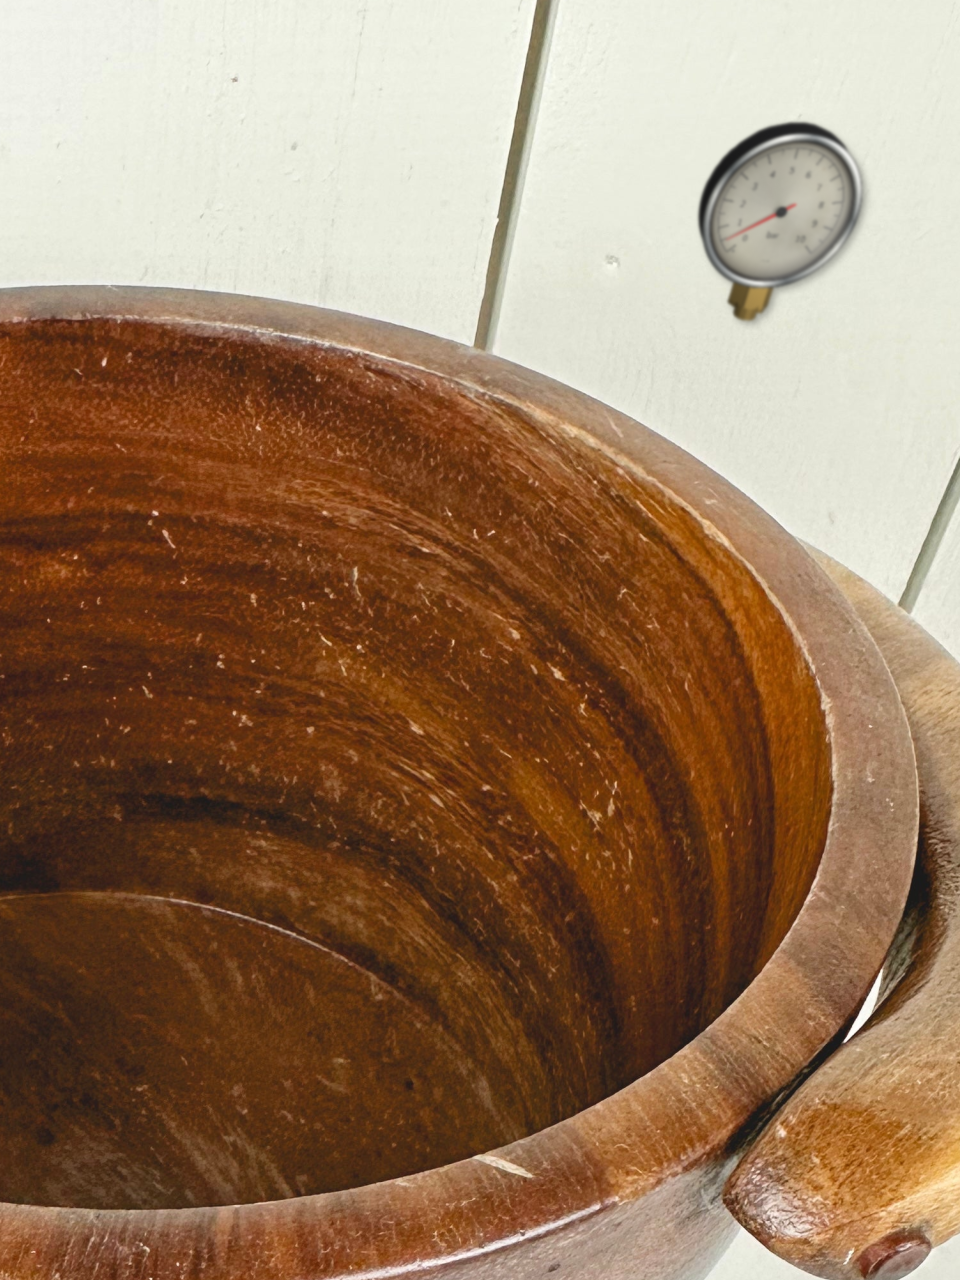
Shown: 0.5; bar
